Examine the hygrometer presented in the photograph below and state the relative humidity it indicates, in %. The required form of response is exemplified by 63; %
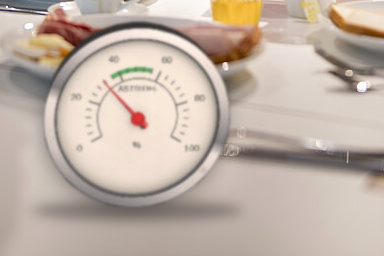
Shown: 32; %
